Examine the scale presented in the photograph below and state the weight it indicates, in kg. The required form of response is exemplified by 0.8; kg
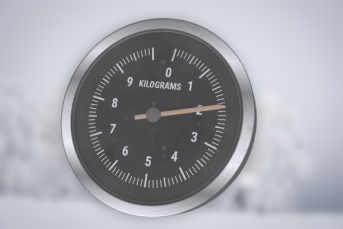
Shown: 2; kg
